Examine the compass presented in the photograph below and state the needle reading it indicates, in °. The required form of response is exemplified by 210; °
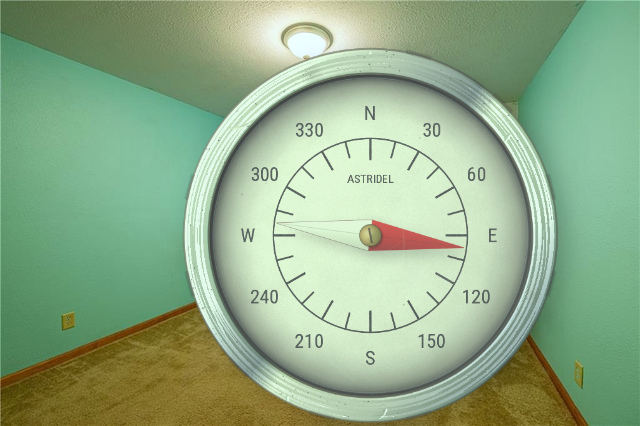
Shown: 97.5; °
